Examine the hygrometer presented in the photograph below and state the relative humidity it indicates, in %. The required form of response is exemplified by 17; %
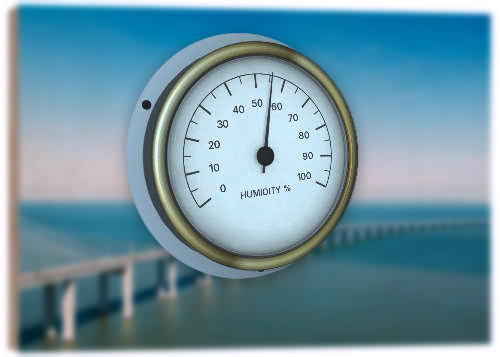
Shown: 55; %
